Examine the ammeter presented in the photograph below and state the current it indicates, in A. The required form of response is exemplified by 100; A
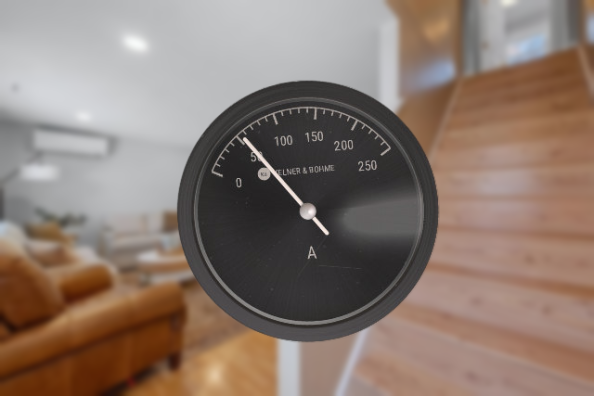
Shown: 55; A
